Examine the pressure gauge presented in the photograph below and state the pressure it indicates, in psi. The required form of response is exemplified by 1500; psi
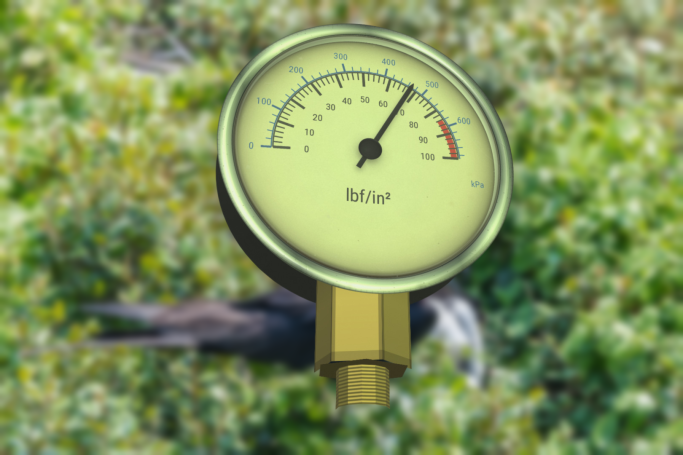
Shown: 68; psi
